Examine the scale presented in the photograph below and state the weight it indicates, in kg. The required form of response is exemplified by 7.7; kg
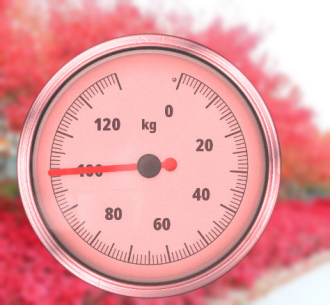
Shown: 100; kg
